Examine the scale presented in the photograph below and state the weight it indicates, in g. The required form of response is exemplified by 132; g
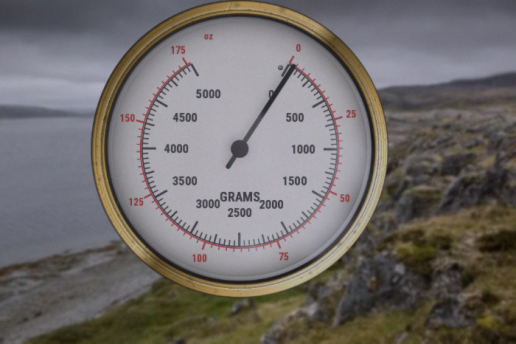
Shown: 50; g
